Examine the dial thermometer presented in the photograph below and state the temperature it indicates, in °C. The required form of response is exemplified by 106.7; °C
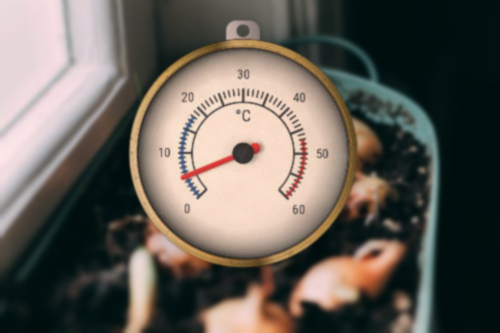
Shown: 5; °C
